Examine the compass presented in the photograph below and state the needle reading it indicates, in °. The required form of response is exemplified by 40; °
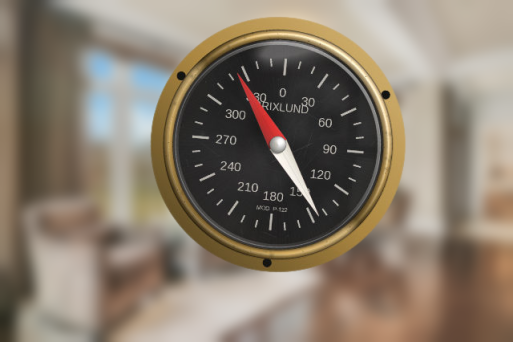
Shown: 325; °
